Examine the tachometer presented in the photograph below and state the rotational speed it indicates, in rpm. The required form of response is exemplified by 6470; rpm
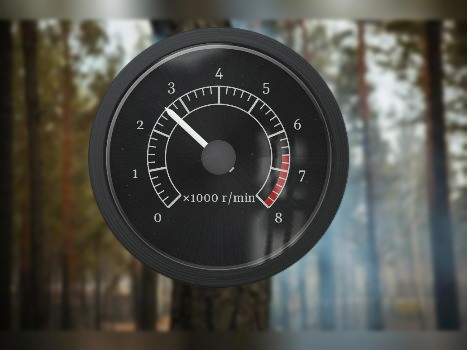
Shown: 2600; rpm
